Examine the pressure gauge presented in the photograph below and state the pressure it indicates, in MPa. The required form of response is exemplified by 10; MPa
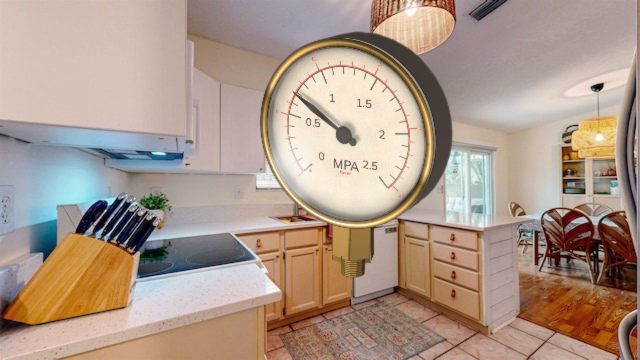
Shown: 0.7; MPa
